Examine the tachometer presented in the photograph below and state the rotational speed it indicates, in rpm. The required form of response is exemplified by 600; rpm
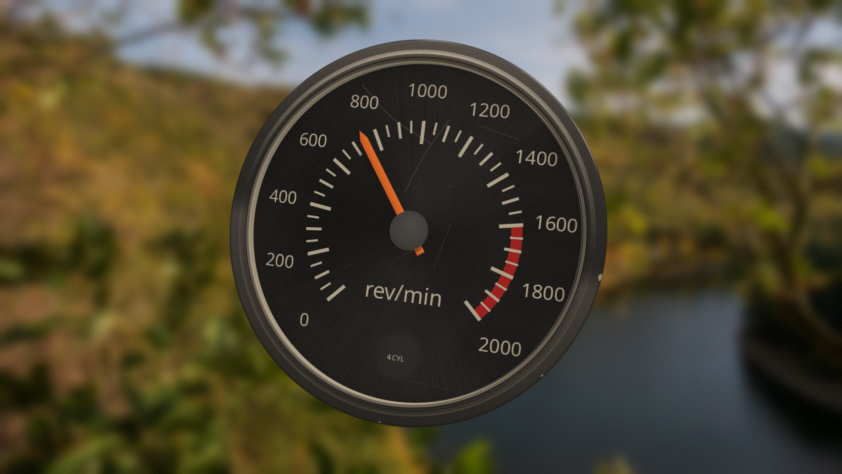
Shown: 750; rpm
